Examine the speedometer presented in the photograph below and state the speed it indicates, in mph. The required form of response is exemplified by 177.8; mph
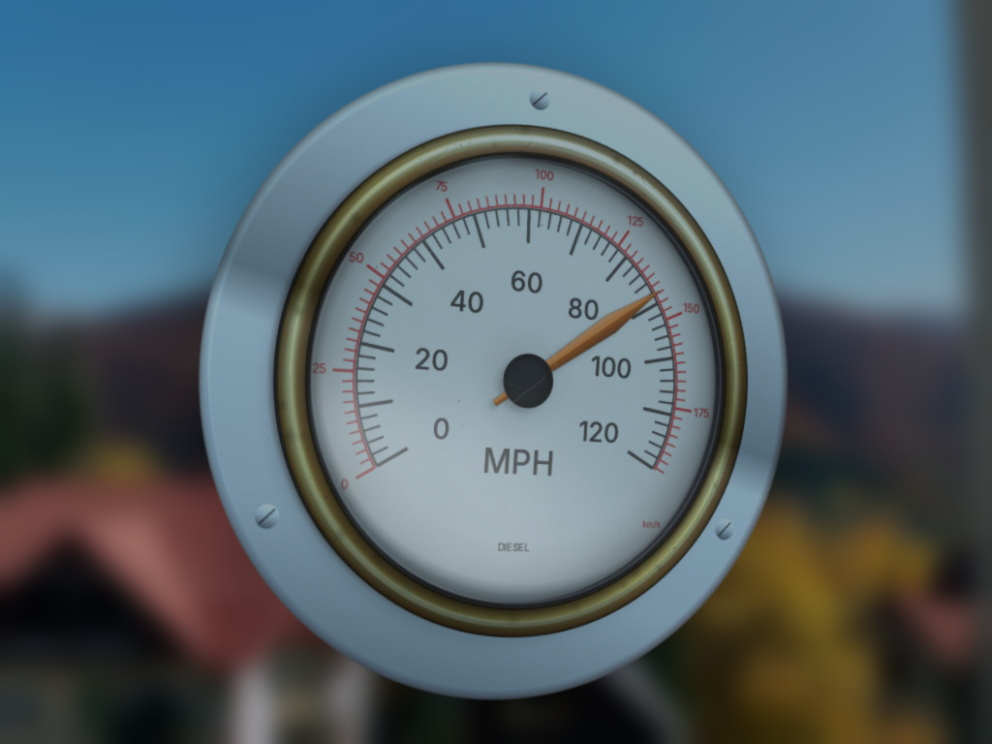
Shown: 88; mph
